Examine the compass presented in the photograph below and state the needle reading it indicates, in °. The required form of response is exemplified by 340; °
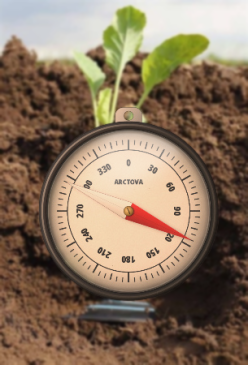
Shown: 115; °
